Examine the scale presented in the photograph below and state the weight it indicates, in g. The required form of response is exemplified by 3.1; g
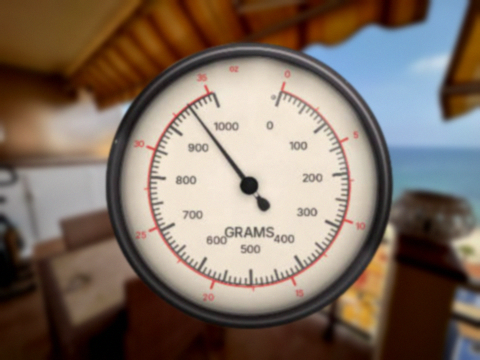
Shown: 950; g
